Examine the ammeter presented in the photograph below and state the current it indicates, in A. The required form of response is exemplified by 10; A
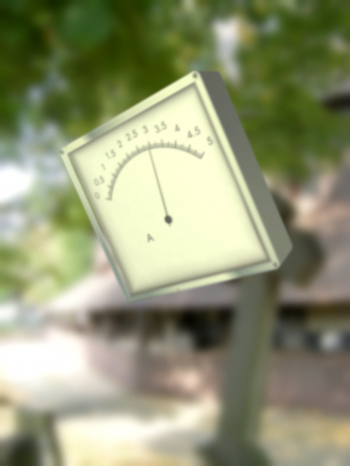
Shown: 3; A
